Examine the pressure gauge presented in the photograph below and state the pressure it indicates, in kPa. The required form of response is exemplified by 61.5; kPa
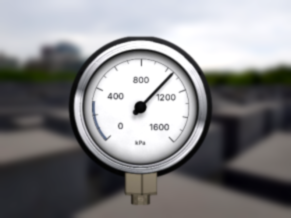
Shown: 1050; kPa
